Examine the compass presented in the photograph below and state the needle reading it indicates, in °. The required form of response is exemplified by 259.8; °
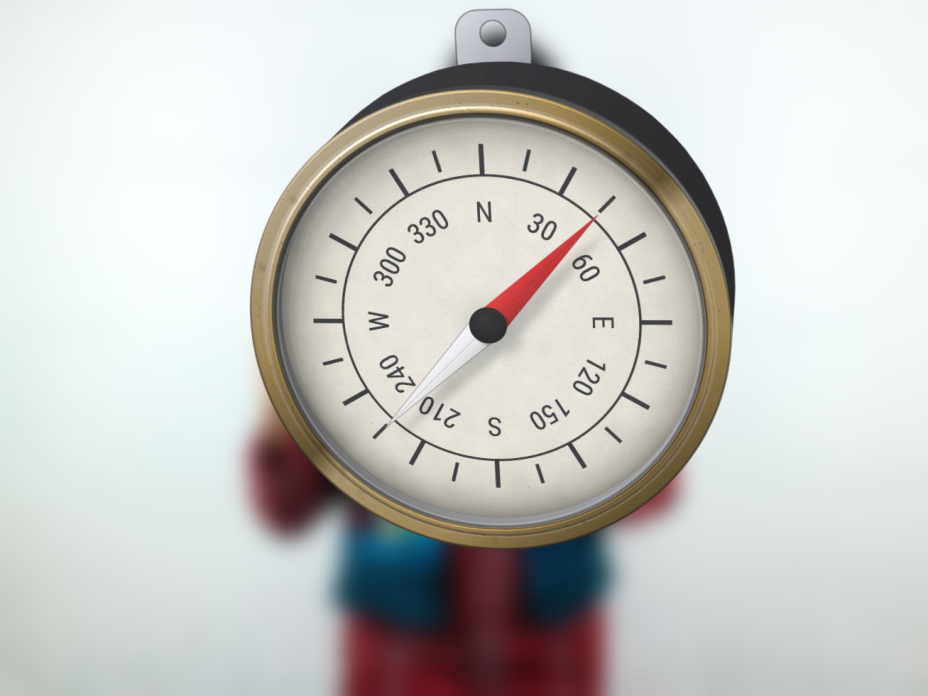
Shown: 45; °
